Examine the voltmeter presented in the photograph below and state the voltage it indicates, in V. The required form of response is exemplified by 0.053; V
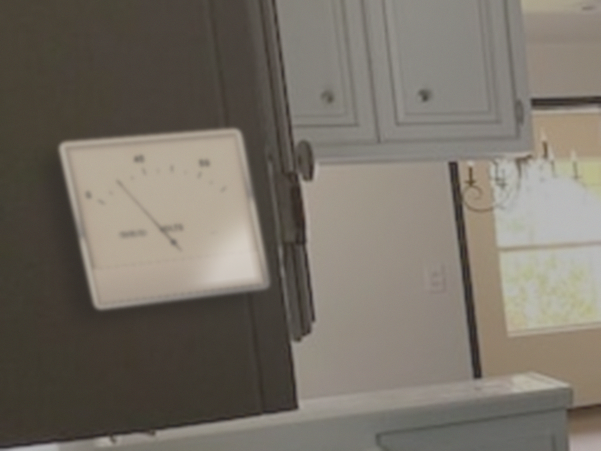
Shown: 20; V
